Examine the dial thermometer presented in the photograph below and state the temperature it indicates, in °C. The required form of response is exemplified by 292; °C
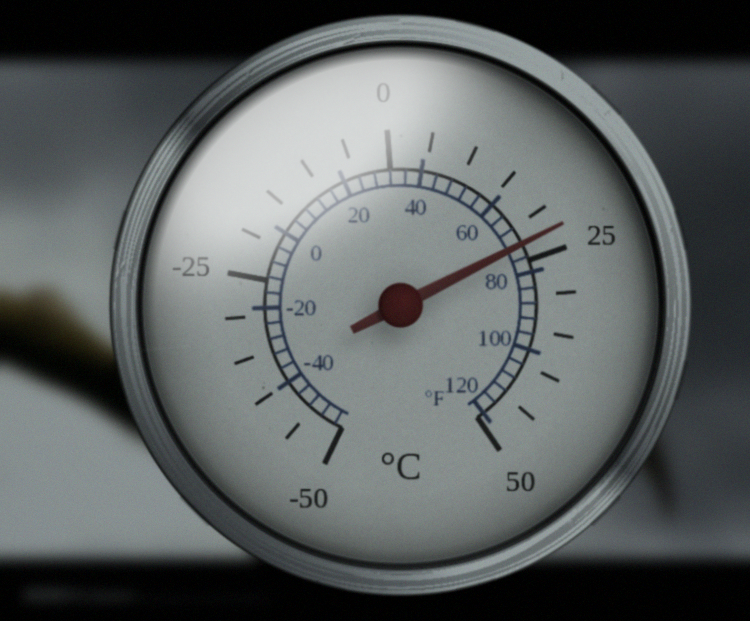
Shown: 22.5; °C
